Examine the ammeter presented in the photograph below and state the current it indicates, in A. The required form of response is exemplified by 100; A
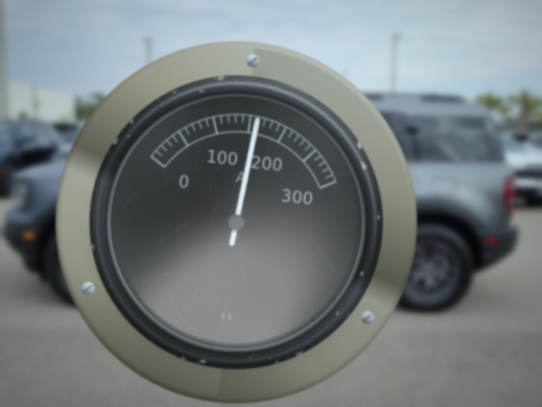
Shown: 160; A
